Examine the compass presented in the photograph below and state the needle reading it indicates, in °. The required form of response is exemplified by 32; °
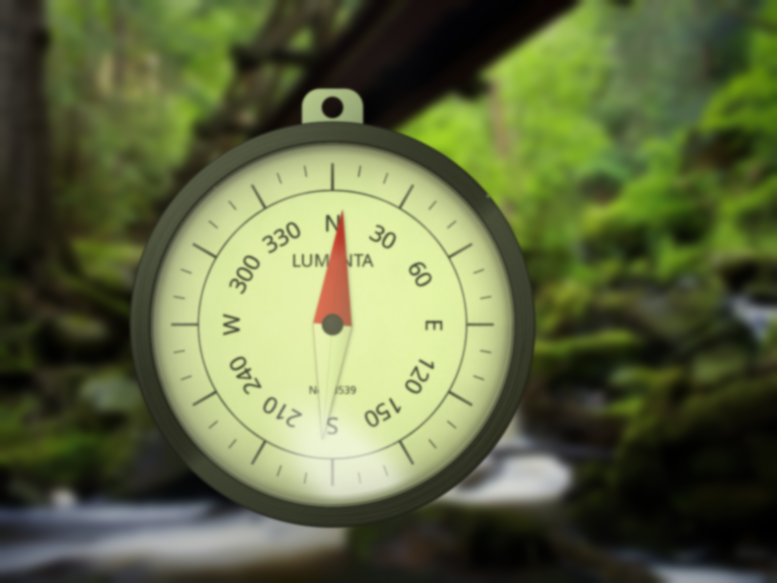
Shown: 5; °
